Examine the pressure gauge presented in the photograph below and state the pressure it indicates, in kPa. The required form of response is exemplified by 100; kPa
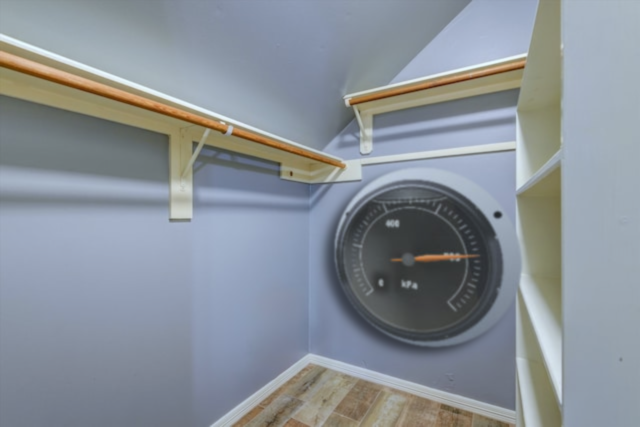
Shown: 800; kPa
